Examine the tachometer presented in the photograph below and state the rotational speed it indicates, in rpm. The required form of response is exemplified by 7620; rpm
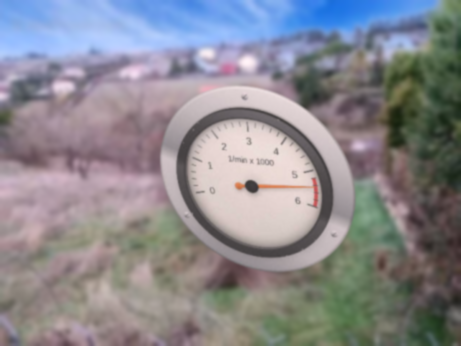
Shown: 5400; rpm
